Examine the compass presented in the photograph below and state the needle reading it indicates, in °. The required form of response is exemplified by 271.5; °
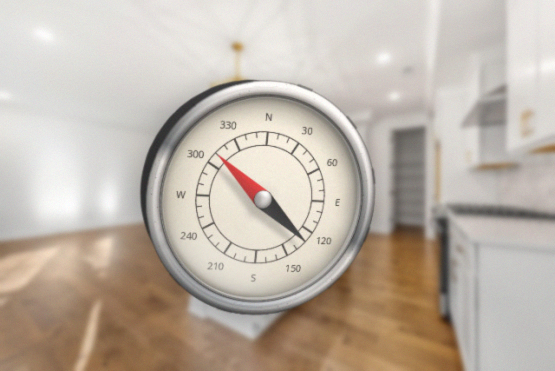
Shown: 310; °
